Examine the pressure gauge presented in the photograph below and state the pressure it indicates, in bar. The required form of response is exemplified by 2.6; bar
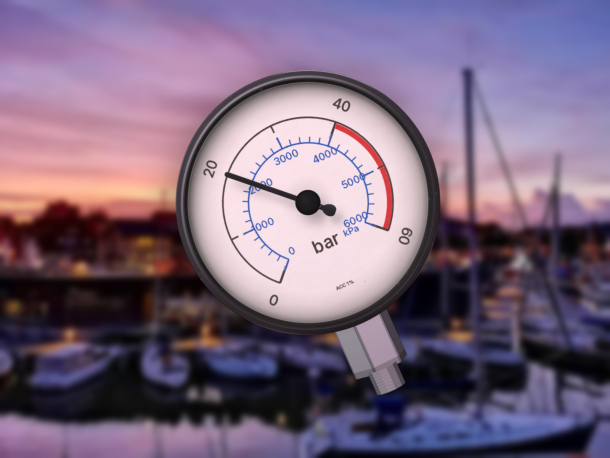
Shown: 20; bar
